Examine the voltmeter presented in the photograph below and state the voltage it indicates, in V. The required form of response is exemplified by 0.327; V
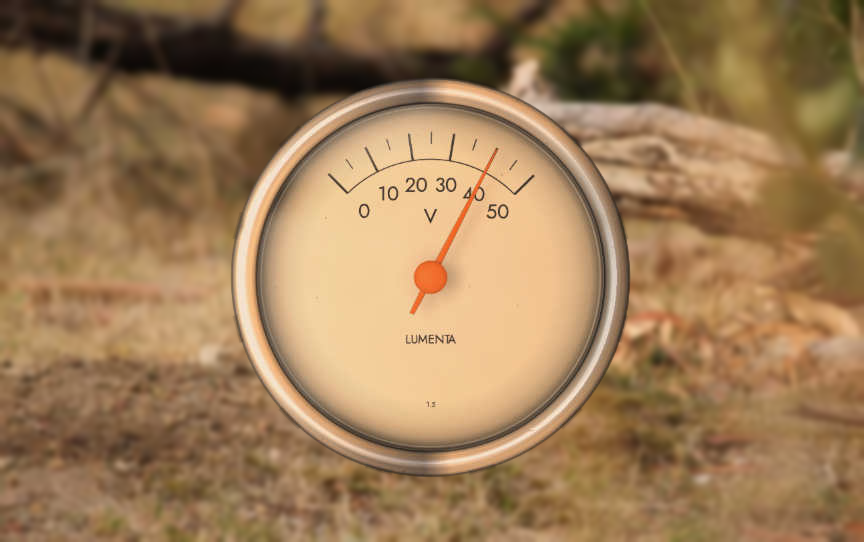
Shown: 40; V
